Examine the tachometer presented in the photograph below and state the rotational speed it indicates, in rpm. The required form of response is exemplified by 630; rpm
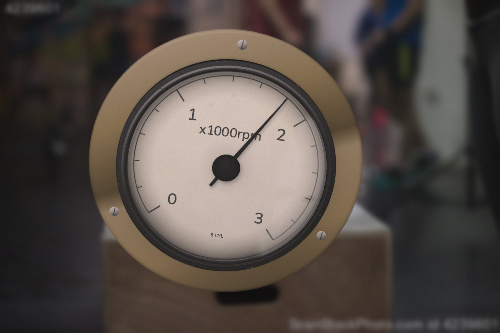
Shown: 1800; rpm
